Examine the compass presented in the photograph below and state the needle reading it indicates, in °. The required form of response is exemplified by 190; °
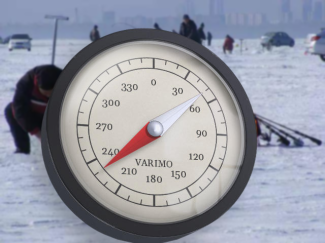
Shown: 230; °
